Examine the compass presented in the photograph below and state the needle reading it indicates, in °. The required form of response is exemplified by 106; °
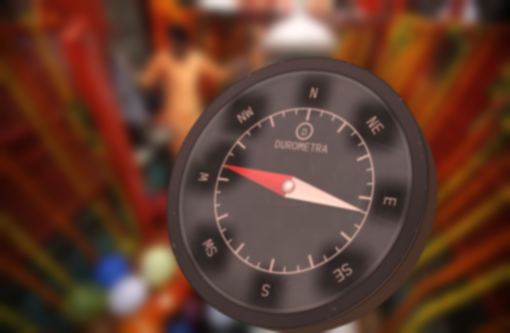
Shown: 280; °
